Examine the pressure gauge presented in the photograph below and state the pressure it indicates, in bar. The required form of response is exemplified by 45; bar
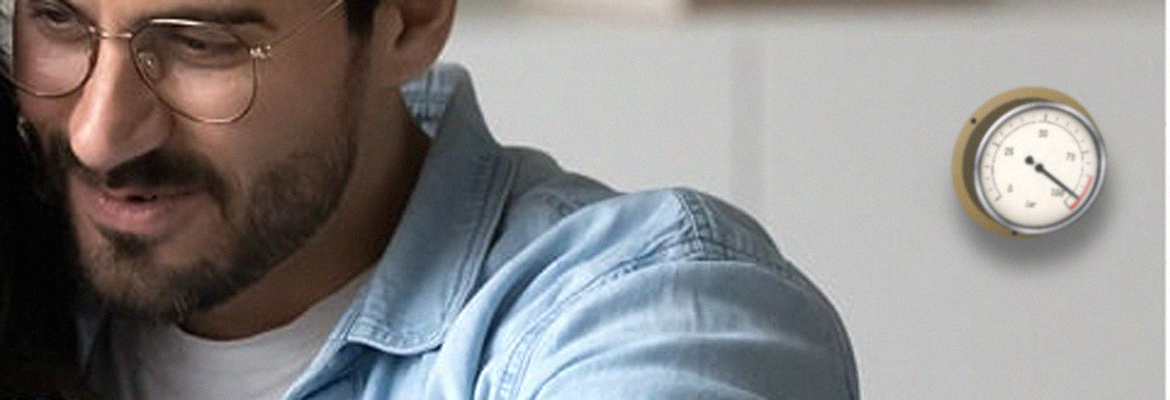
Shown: 95; bar
